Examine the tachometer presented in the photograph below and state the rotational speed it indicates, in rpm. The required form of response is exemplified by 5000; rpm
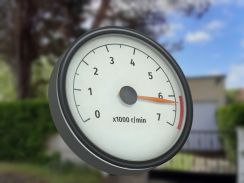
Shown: 6250; rpm
